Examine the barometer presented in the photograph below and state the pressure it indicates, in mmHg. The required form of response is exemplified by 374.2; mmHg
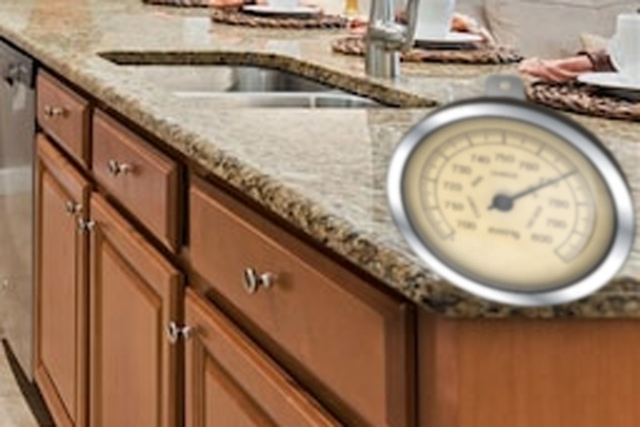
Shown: 770; mmHg
